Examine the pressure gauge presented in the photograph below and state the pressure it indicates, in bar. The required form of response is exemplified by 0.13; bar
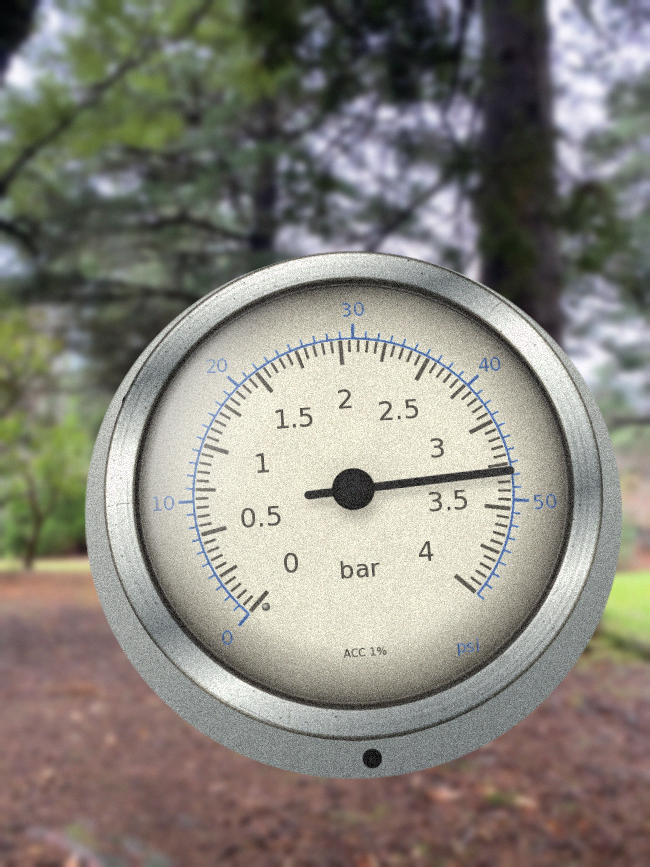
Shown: 3.3; bar
